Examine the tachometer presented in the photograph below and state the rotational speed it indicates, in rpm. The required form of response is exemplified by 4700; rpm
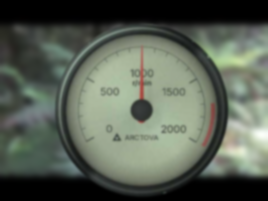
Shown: 1000; rpm
